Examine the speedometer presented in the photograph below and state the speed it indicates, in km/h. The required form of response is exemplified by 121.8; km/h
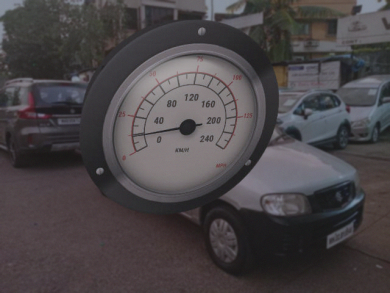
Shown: 20; km/h
